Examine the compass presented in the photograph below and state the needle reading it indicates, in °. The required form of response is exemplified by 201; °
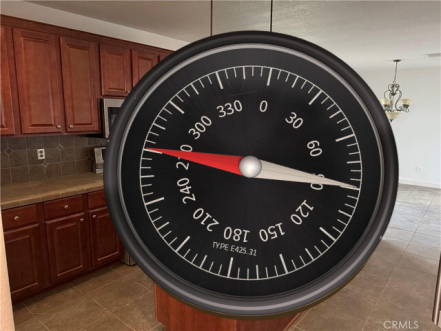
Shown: 270; °
